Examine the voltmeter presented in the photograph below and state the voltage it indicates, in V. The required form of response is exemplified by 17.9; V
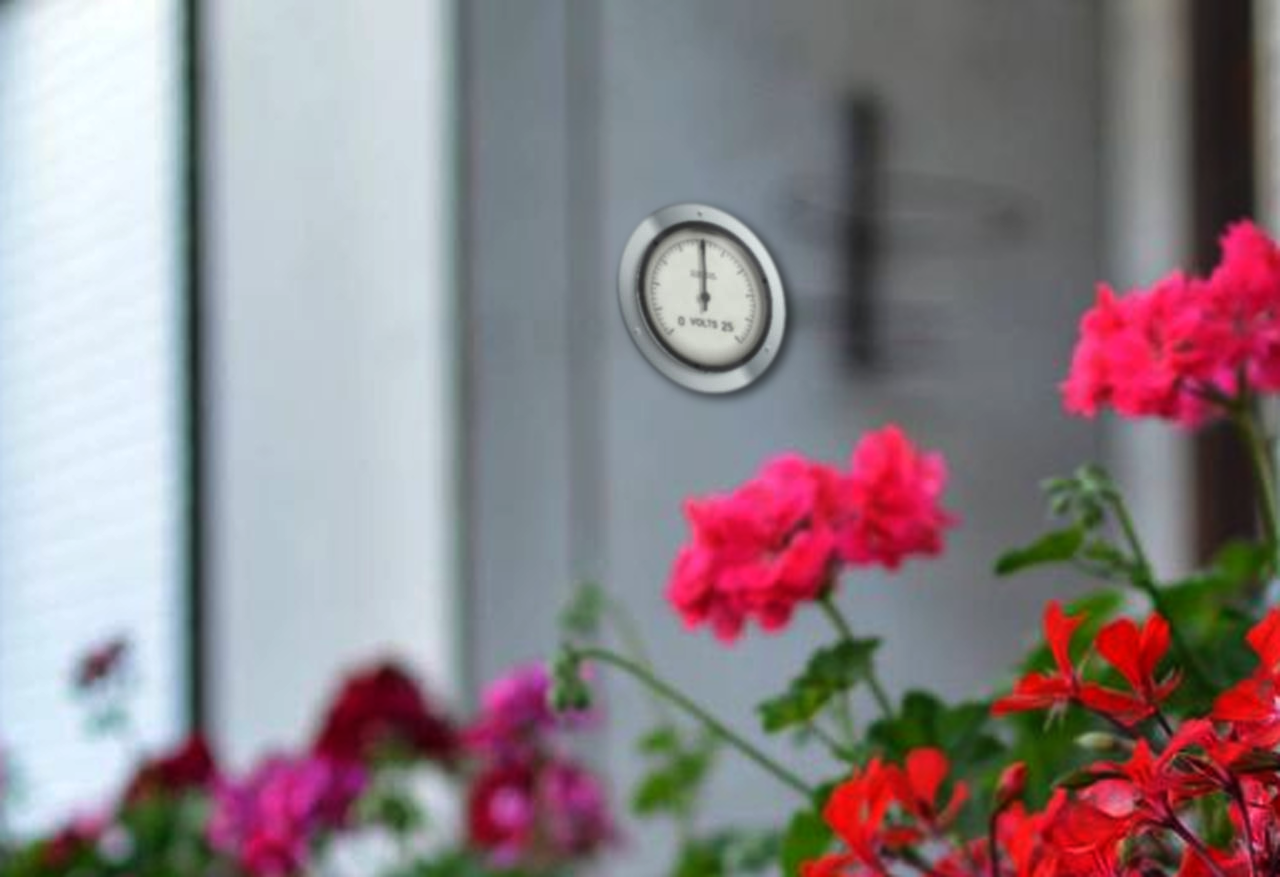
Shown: 12.5; V
